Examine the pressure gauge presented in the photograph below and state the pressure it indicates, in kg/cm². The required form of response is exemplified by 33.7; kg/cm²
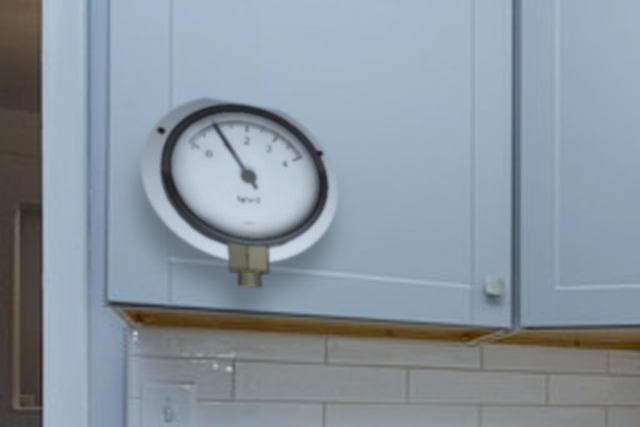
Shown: 1; kg/cm²
